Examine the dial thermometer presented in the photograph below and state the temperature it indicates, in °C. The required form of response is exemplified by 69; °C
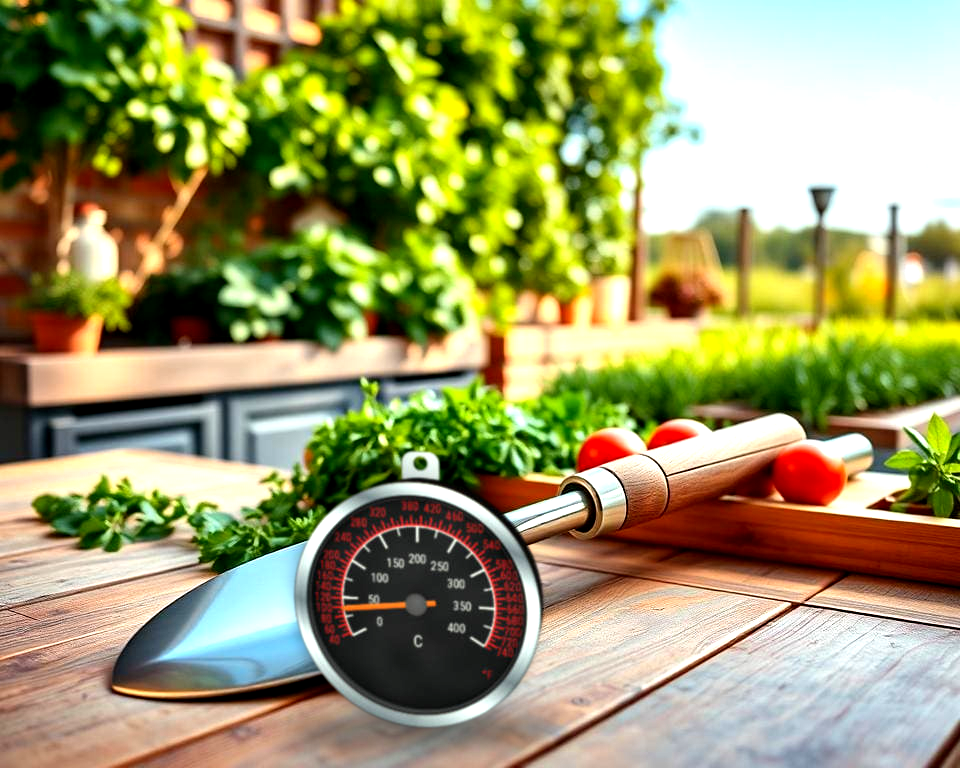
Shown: 37.5; °C
